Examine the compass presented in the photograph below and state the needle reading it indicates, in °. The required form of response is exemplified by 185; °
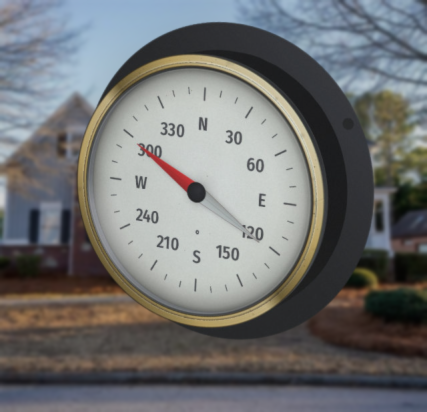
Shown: 300; °
